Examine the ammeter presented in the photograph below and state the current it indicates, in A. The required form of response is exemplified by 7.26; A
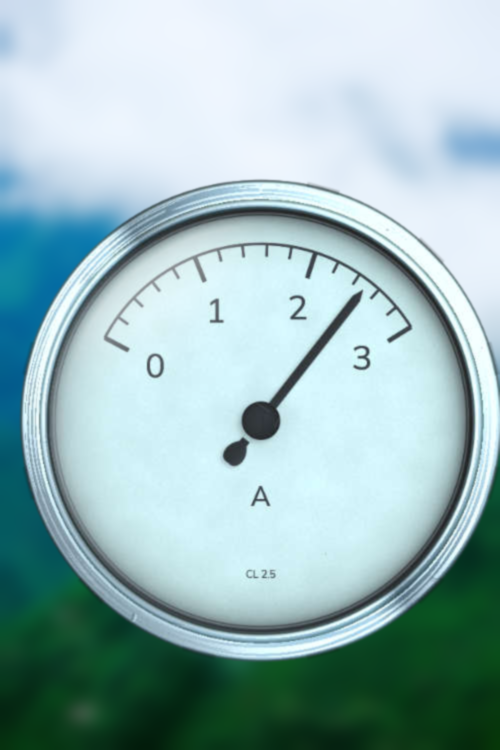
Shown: 2.5; A
